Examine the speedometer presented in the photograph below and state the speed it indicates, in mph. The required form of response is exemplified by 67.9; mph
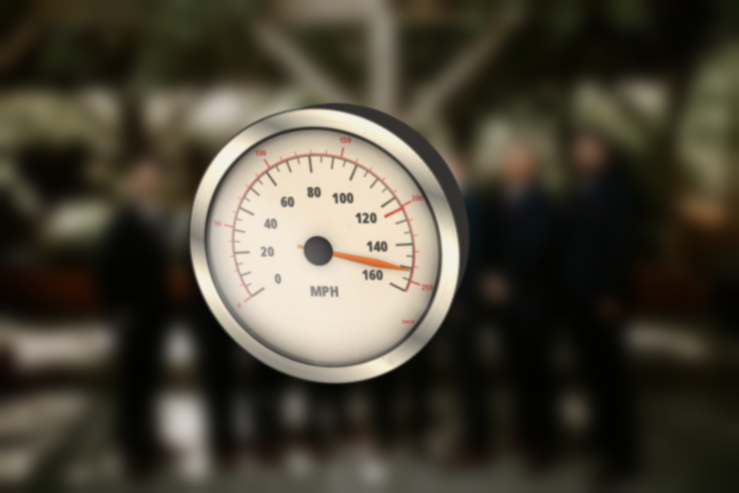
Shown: 150; mph
